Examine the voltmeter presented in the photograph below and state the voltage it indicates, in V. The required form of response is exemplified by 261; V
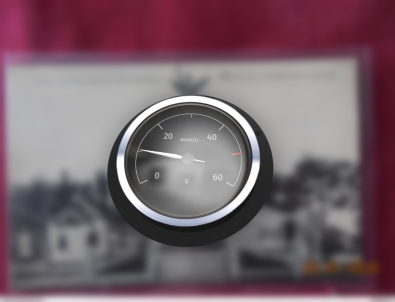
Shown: 10; V
